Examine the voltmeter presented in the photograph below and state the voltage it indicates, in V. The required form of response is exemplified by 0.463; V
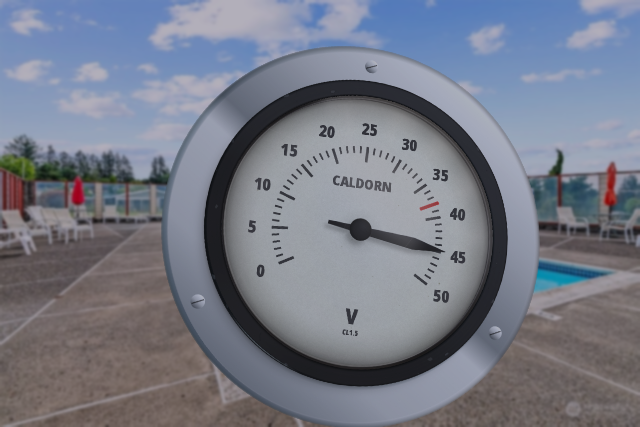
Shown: 45; V
